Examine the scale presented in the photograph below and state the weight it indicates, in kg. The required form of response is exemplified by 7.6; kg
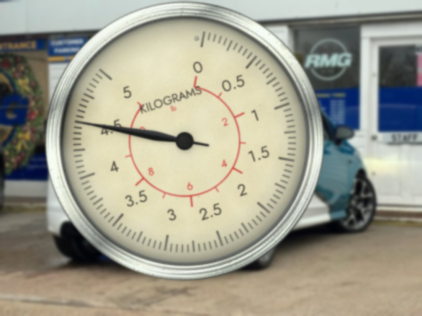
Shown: 4.5; kg
